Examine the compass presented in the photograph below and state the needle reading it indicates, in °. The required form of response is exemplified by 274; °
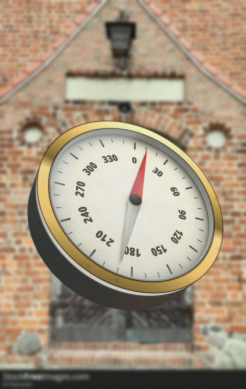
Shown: 10; °
